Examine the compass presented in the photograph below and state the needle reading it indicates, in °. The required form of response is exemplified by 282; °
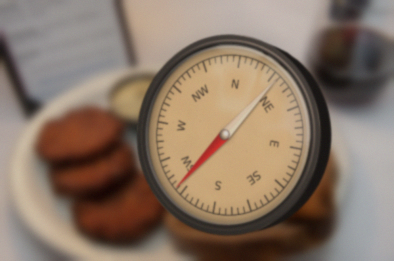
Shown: 215; °
